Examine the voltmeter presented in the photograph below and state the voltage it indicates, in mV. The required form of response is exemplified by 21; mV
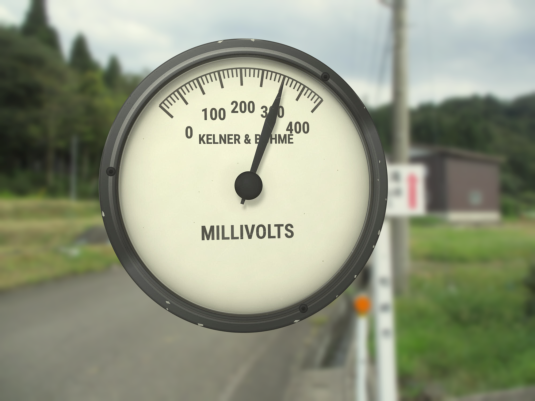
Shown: 300; mV
